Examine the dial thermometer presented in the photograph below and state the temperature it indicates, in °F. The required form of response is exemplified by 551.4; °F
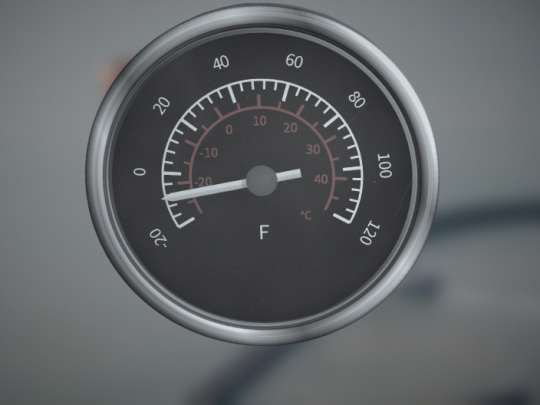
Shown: -8; °F
